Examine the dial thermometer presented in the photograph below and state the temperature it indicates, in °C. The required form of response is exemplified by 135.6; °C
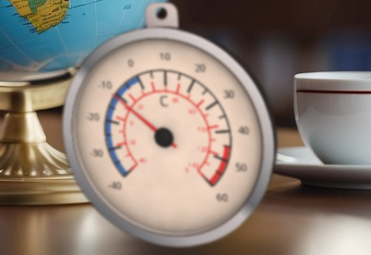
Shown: -10; °C
